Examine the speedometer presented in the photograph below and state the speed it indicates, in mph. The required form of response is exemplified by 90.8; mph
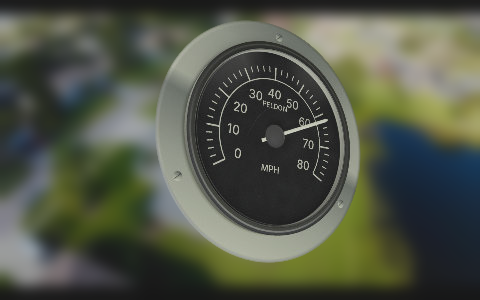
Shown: 62; mph
